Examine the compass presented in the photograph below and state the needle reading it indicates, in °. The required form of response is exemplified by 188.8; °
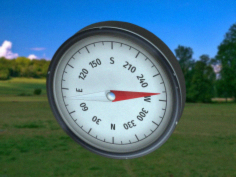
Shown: 260; °
